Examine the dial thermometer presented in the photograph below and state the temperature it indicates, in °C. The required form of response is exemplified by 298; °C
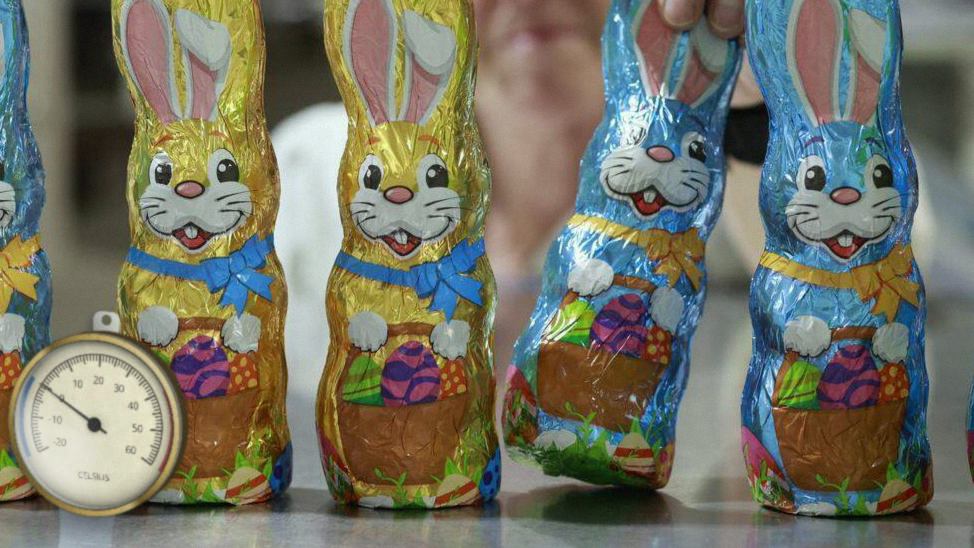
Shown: 0; °C
